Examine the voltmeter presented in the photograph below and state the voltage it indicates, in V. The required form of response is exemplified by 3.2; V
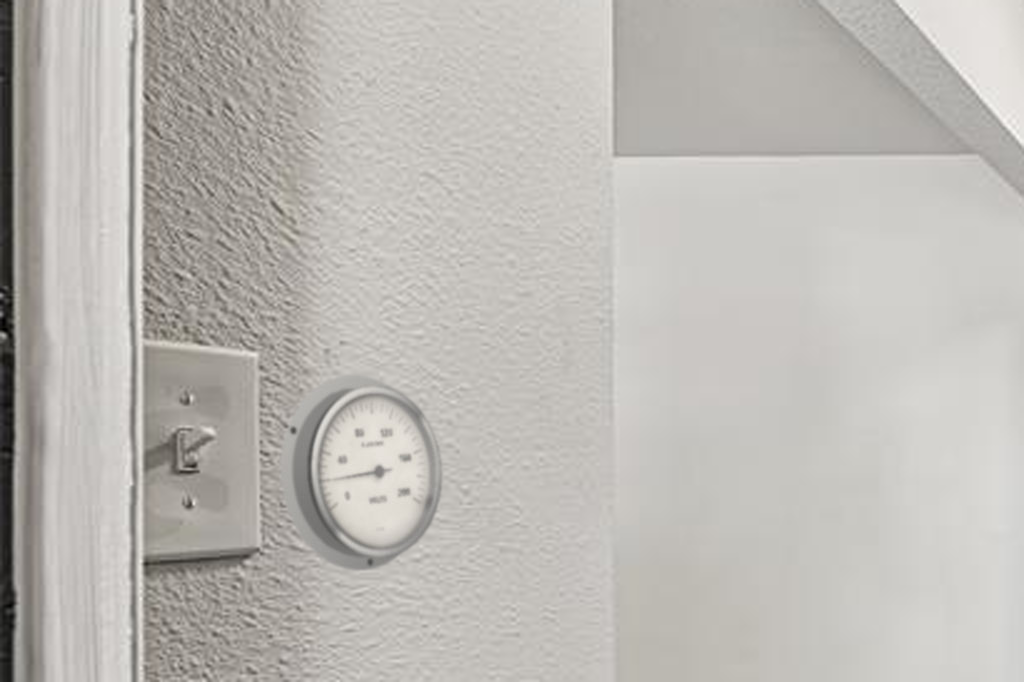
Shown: 20; V
